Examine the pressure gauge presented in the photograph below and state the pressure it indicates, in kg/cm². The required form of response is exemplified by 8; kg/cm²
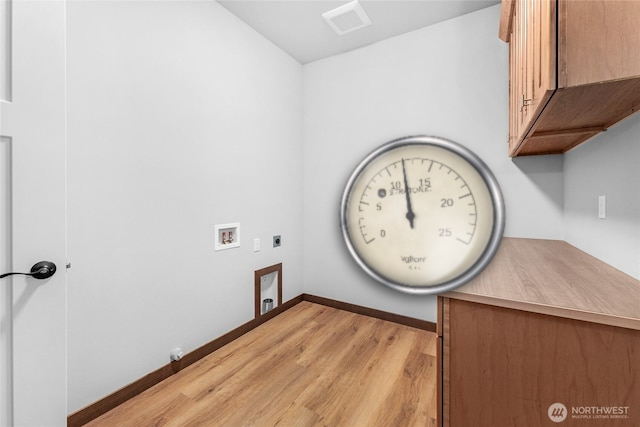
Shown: 12; kg/cm²
